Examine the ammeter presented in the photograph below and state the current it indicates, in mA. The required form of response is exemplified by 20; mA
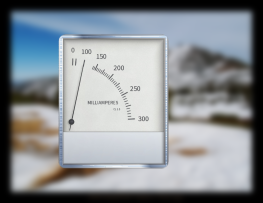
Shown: 100; mA
